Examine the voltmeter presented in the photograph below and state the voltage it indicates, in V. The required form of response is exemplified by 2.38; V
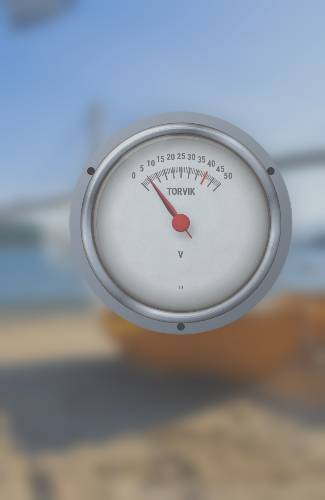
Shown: 5; V
